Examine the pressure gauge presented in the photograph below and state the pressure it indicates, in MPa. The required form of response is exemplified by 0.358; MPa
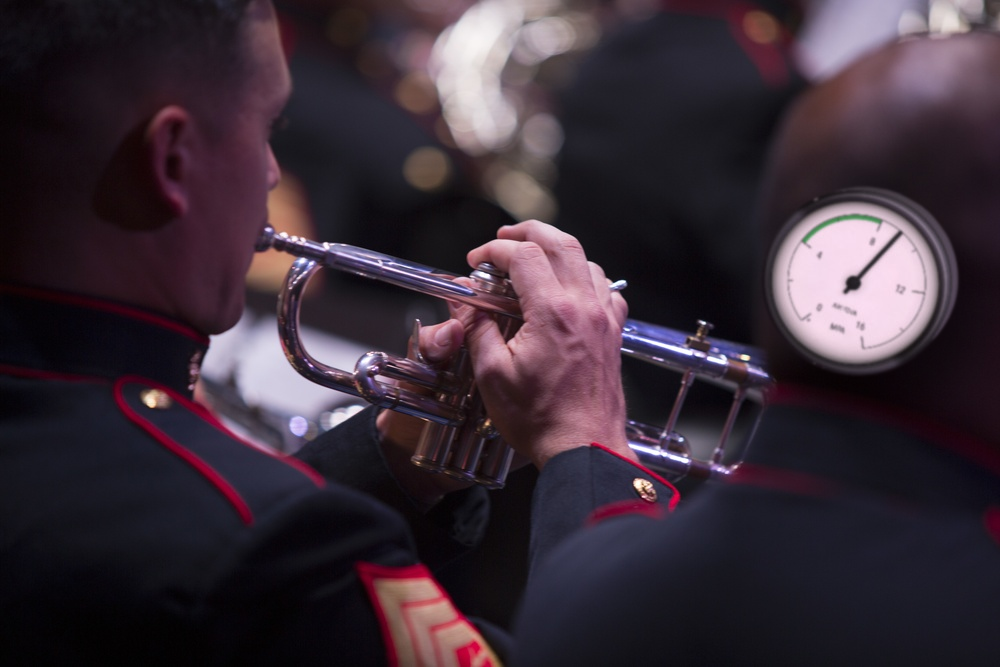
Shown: 9; MPa
